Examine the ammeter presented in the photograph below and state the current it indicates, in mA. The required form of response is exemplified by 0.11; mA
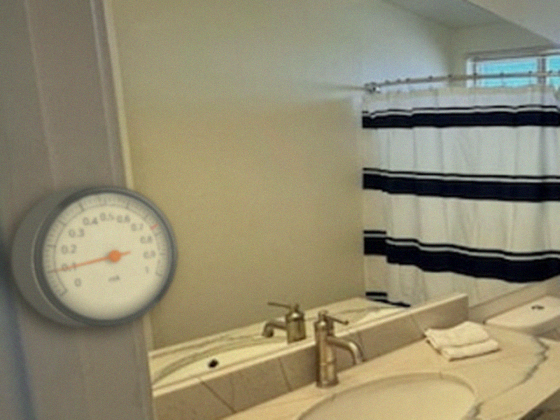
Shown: 0.1; mA
